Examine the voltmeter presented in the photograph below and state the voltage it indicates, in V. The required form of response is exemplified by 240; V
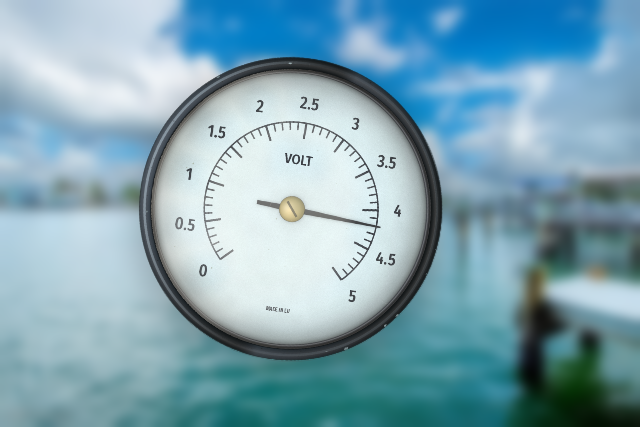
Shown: 4.2; V
